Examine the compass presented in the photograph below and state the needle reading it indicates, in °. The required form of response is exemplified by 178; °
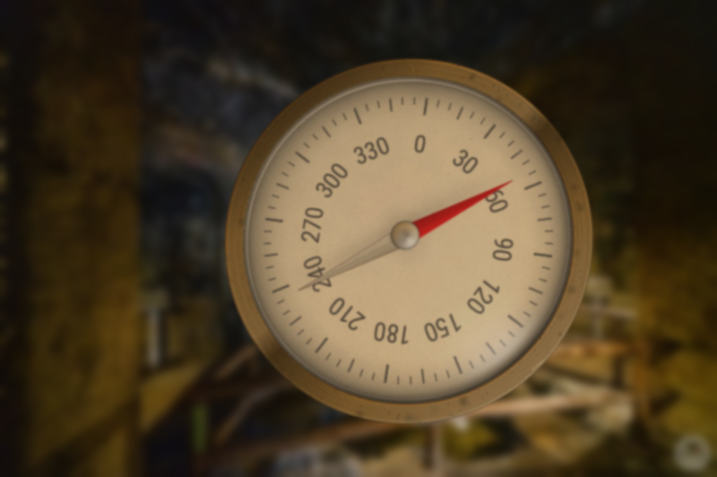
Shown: 55; °
